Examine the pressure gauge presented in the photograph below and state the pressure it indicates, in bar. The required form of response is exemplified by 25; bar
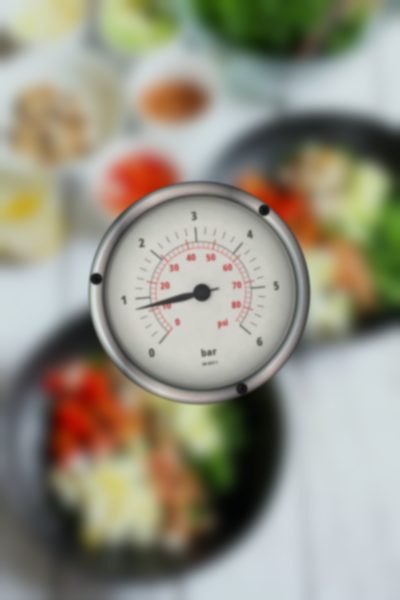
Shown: 0.8; bar
